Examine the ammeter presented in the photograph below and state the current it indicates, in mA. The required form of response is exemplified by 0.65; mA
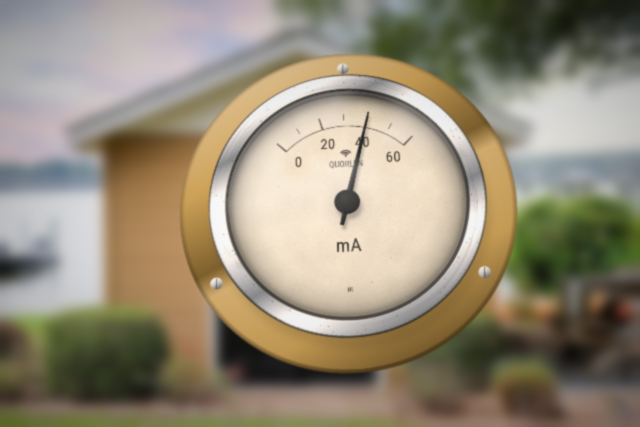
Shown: 40; mA
